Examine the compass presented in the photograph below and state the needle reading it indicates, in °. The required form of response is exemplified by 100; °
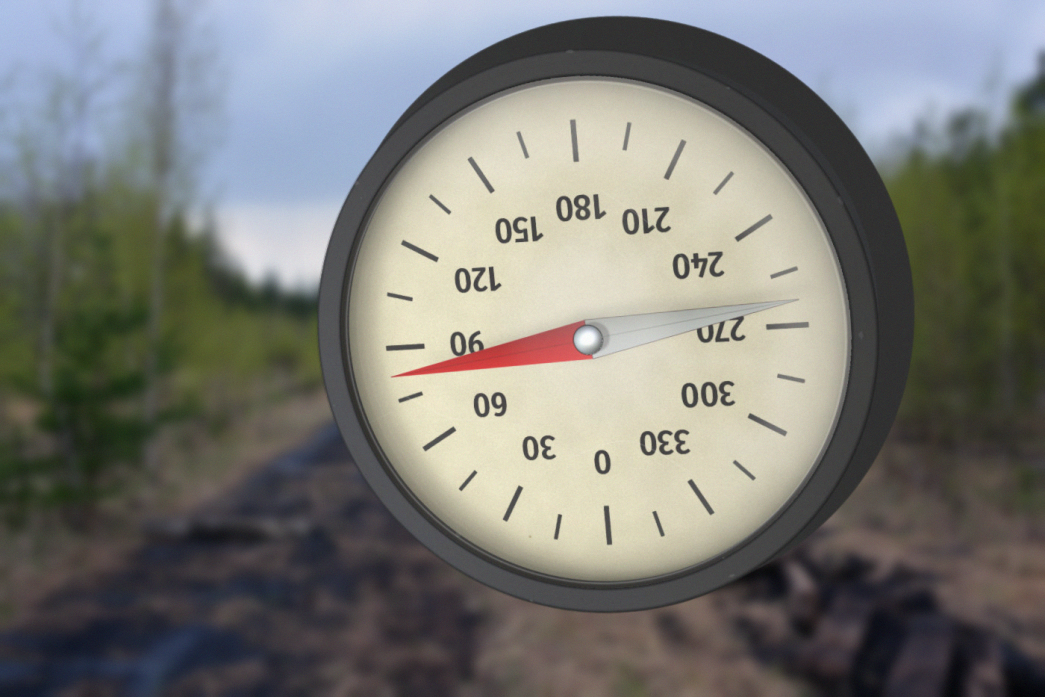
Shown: 82.5; °
